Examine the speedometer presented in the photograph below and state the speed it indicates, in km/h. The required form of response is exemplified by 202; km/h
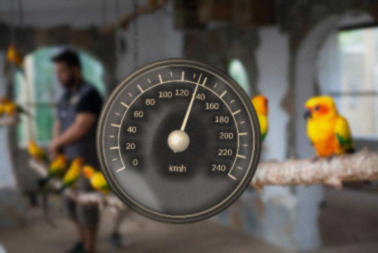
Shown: 135; km/h
